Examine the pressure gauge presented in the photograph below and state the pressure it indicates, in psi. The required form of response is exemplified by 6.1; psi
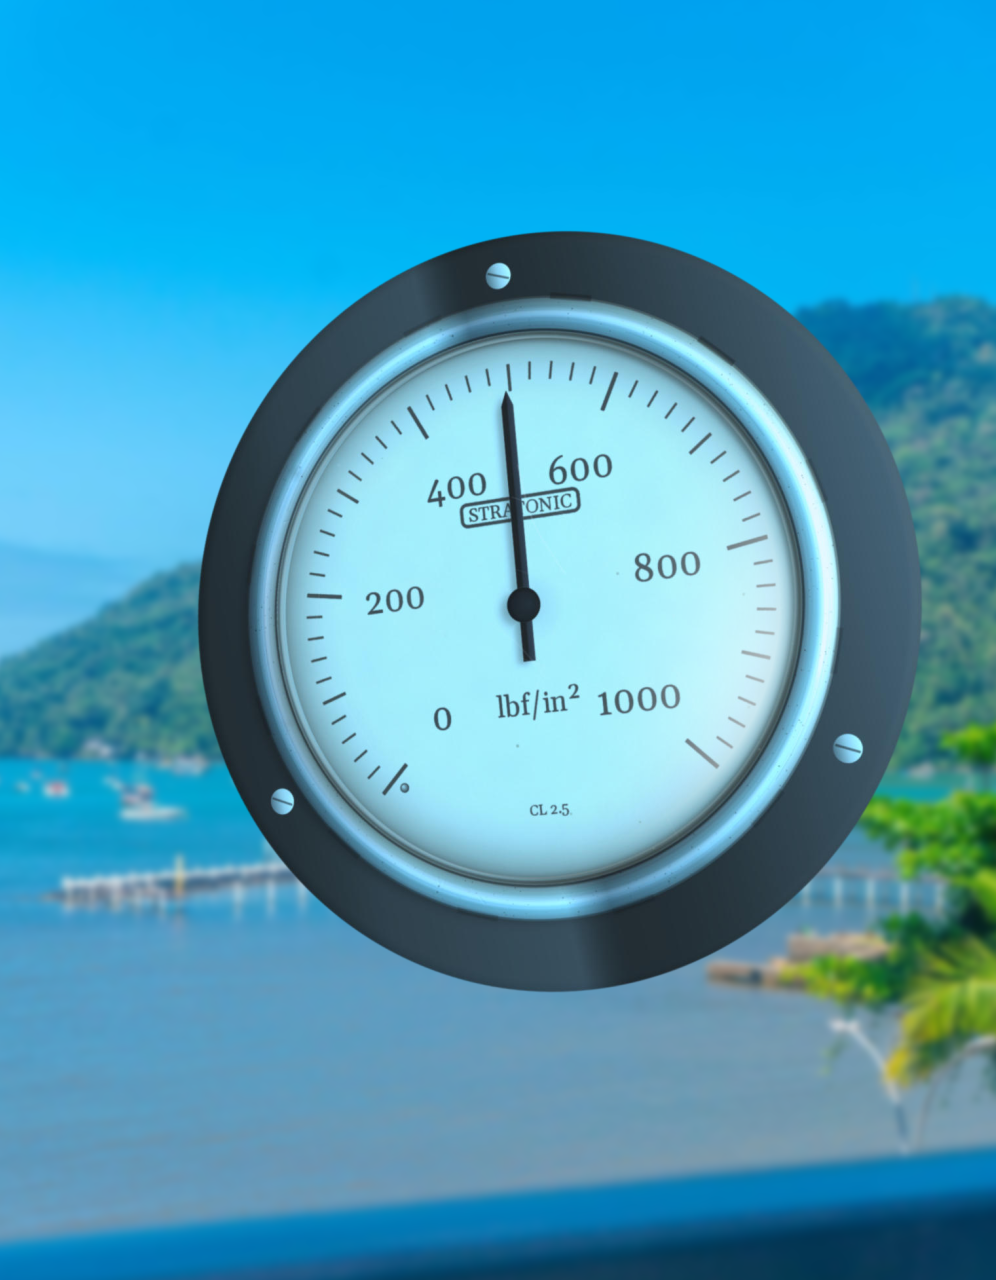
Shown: 500; psi
